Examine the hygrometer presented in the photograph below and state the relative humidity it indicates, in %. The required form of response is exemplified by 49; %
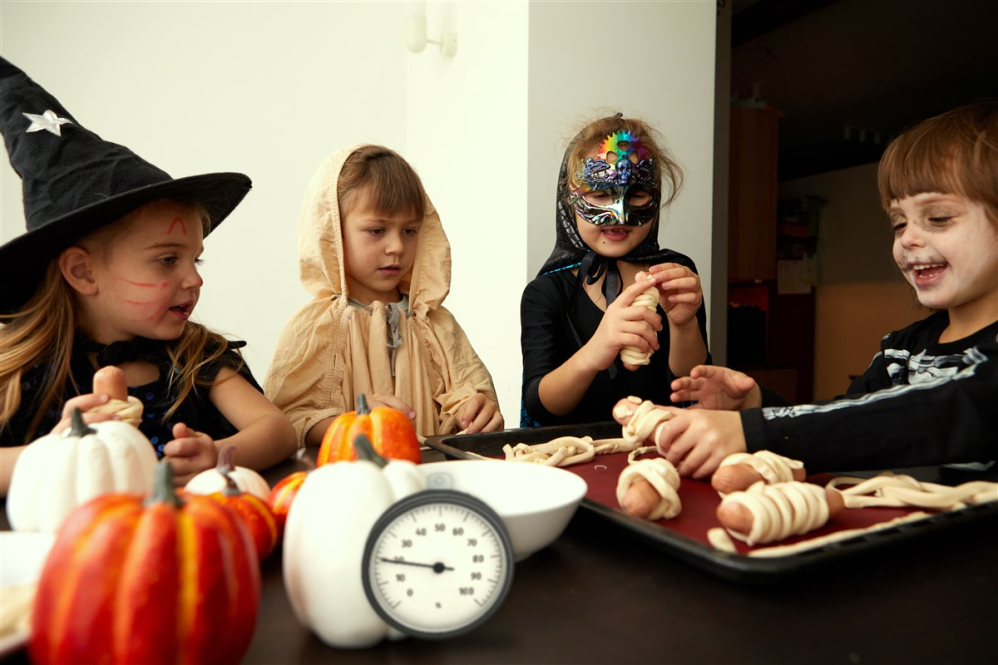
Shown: 20; %
